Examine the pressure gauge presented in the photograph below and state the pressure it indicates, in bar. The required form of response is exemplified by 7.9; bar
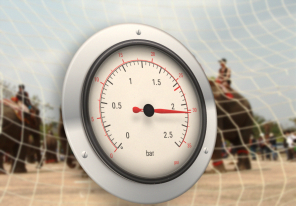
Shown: 2.1; bar
